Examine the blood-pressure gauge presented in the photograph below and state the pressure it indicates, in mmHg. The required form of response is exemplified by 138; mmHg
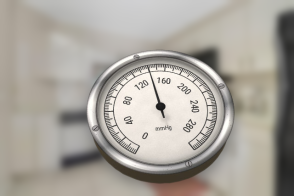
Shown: 140; mmHg
